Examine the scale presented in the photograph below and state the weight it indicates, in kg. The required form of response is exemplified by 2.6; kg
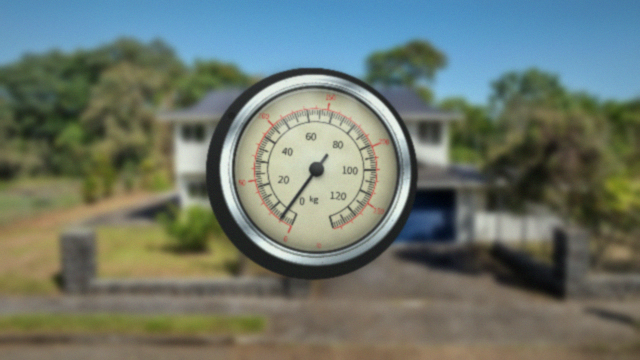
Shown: 5; kg
